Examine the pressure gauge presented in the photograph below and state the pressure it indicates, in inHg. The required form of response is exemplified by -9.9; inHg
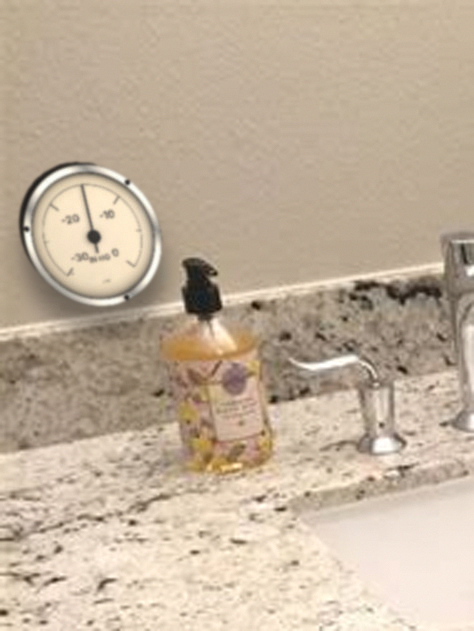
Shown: -15; inHg
